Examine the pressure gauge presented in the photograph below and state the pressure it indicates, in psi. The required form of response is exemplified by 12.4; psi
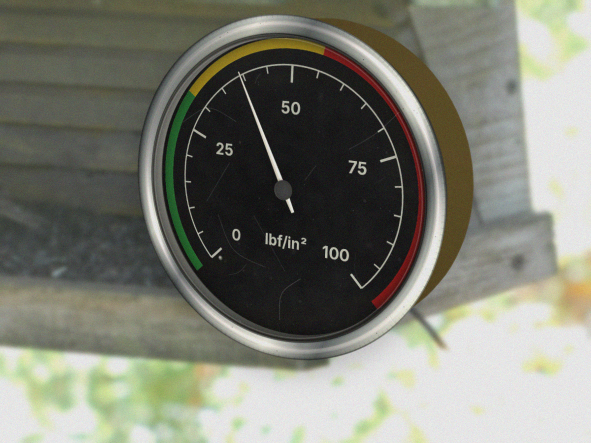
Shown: 40; psi
